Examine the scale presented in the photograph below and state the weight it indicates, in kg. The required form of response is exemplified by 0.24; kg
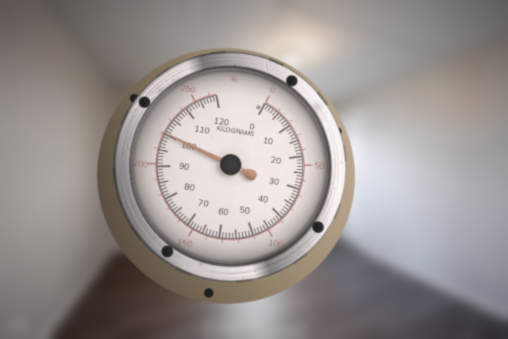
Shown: 100; kg
